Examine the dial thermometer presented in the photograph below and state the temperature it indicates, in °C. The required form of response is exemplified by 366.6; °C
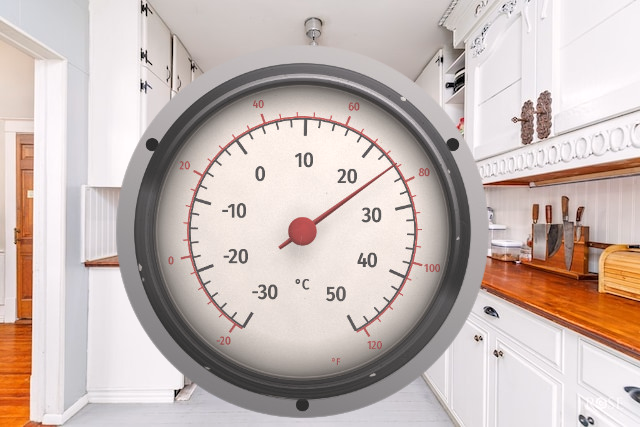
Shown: 24; °C
